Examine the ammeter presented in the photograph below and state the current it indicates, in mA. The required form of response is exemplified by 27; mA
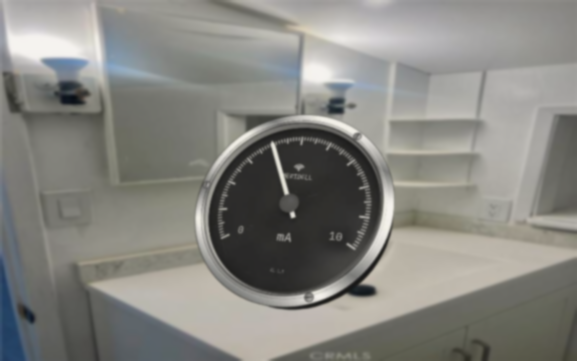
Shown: 4; mA
